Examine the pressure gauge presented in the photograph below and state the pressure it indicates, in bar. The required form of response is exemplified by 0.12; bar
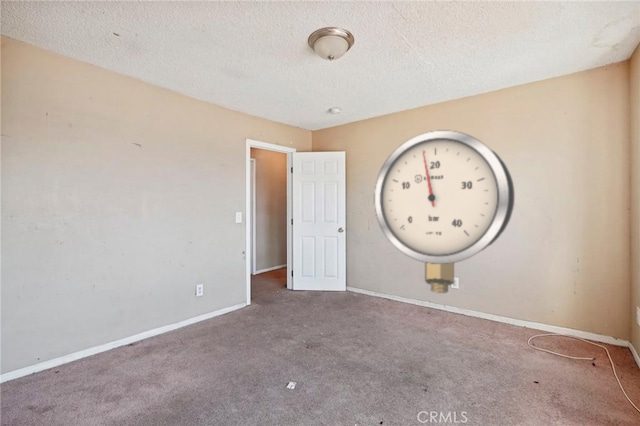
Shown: 18; bar
